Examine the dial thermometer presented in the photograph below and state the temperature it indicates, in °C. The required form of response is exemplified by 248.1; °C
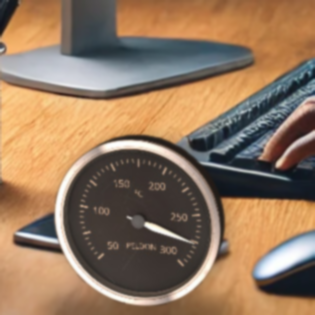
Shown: 275; °C
